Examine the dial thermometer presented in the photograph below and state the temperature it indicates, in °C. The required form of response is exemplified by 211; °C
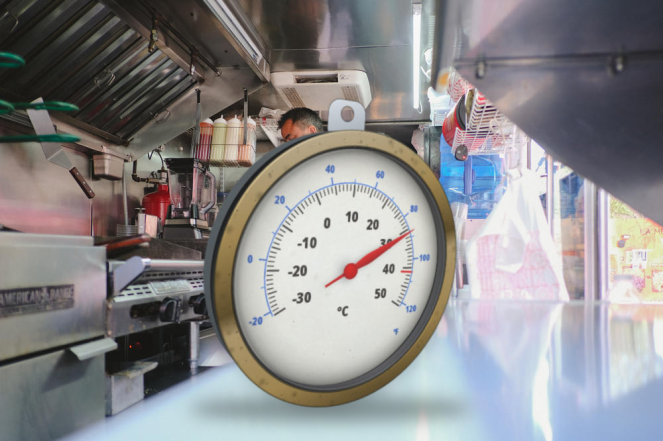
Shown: 30; °C
